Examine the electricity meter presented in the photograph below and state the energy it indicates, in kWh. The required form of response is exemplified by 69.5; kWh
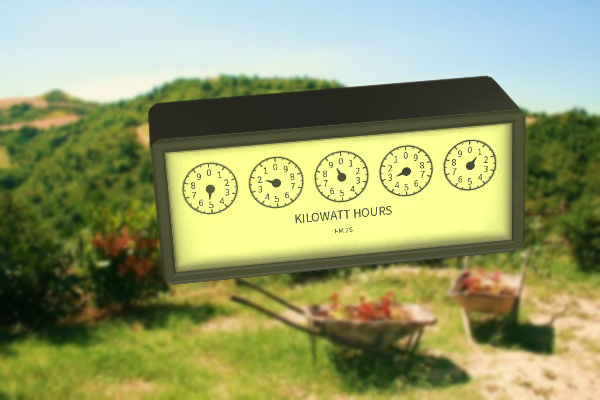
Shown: 51931; kWh
